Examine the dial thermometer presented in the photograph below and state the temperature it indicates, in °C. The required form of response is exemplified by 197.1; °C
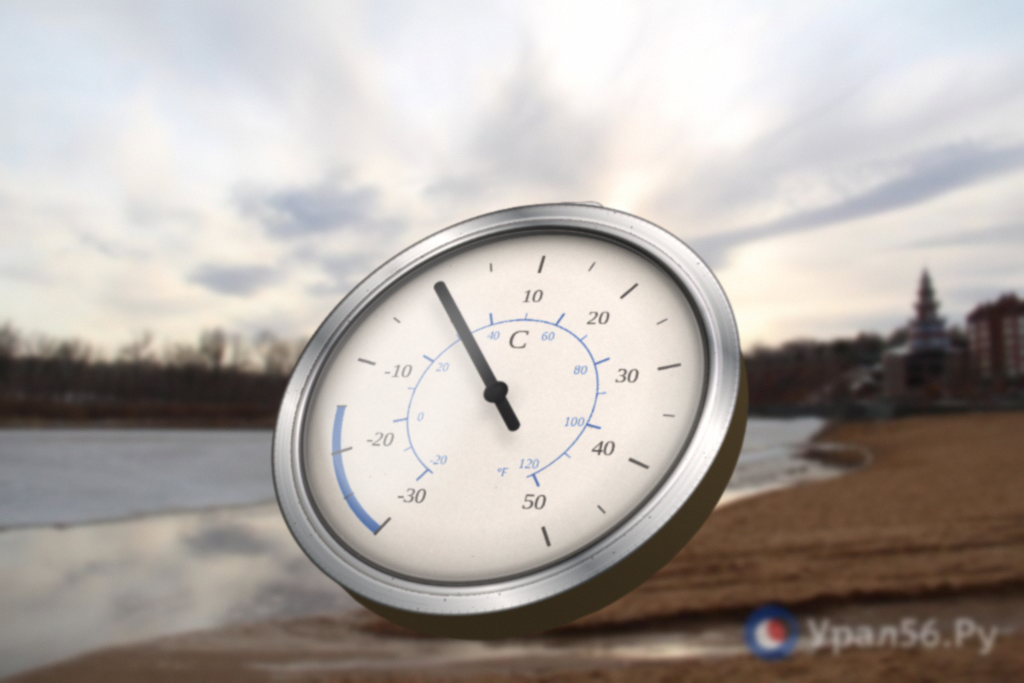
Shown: 0; °C
